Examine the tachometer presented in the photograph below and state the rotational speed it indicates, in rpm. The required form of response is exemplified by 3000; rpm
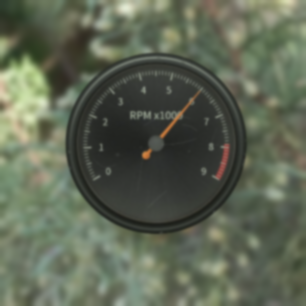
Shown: 6000; rpm
